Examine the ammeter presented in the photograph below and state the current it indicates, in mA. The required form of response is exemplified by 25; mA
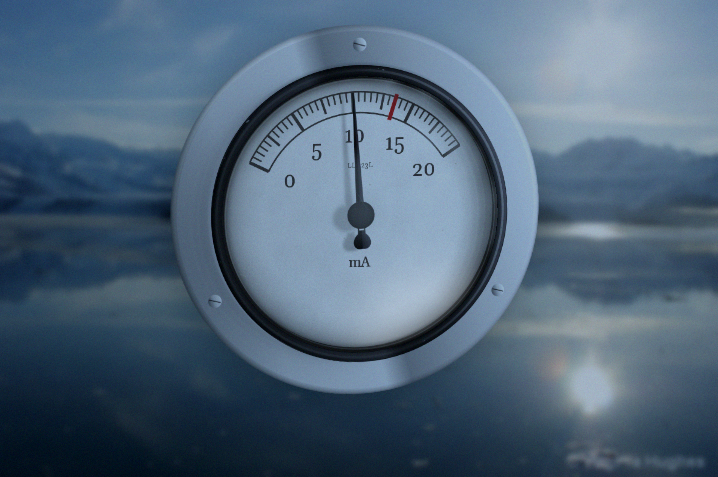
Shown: 10; mA
